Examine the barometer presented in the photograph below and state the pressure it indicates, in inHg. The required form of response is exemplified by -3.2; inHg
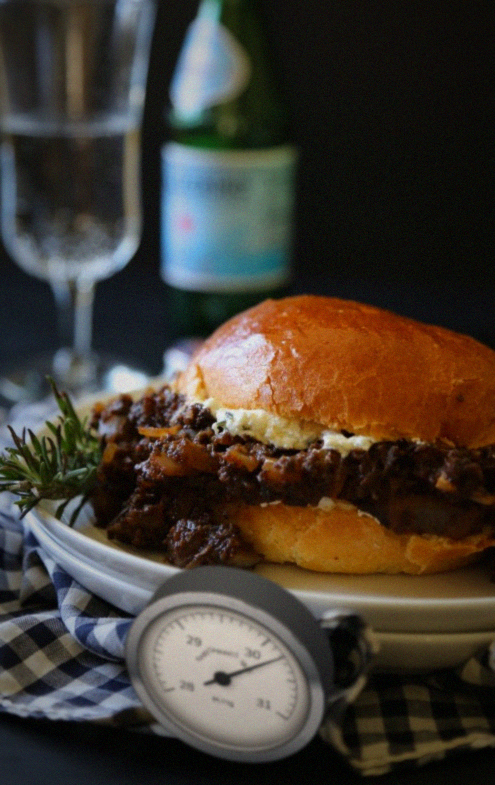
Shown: 30.2; inHg
